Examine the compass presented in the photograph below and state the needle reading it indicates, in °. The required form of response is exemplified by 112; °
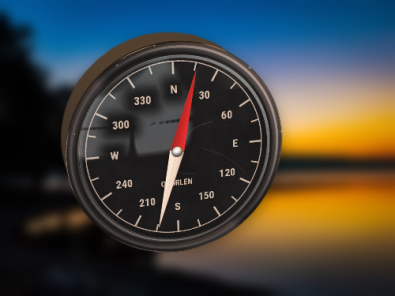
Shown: 15; °
